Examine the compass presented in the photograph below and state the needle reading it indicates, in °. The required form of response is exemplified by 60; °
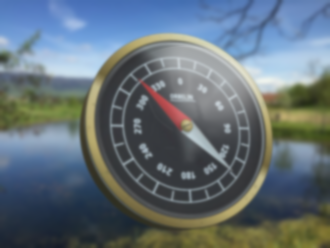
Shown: 315; °
